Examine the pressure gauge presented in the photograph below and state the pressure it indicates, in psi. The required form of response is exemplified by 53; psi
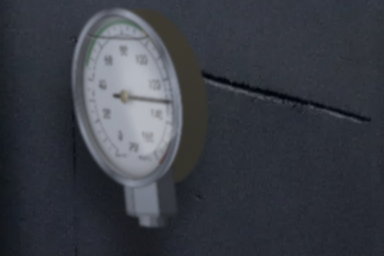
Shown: 130; psi
